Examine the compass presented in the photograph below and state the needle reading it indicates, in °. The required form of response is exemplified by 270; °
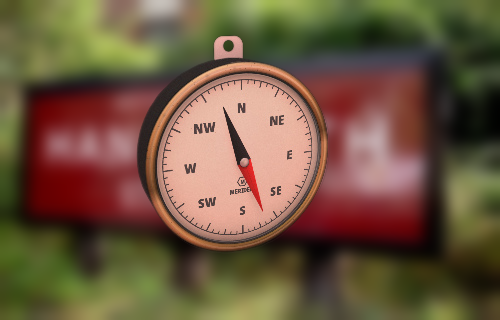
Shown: 160; °
